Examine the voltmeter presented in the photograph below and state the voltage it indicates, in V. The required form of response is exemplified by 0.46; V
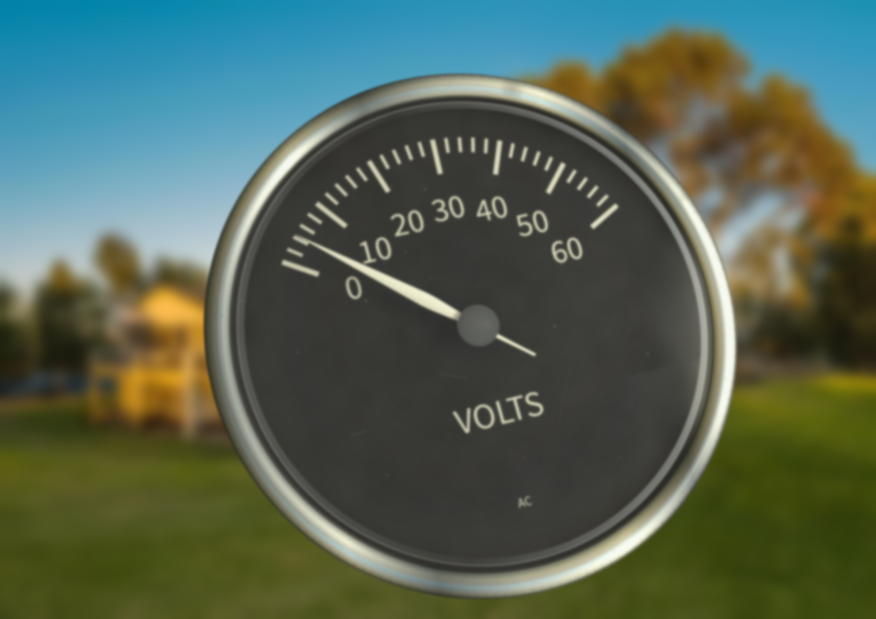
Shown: 4; V
